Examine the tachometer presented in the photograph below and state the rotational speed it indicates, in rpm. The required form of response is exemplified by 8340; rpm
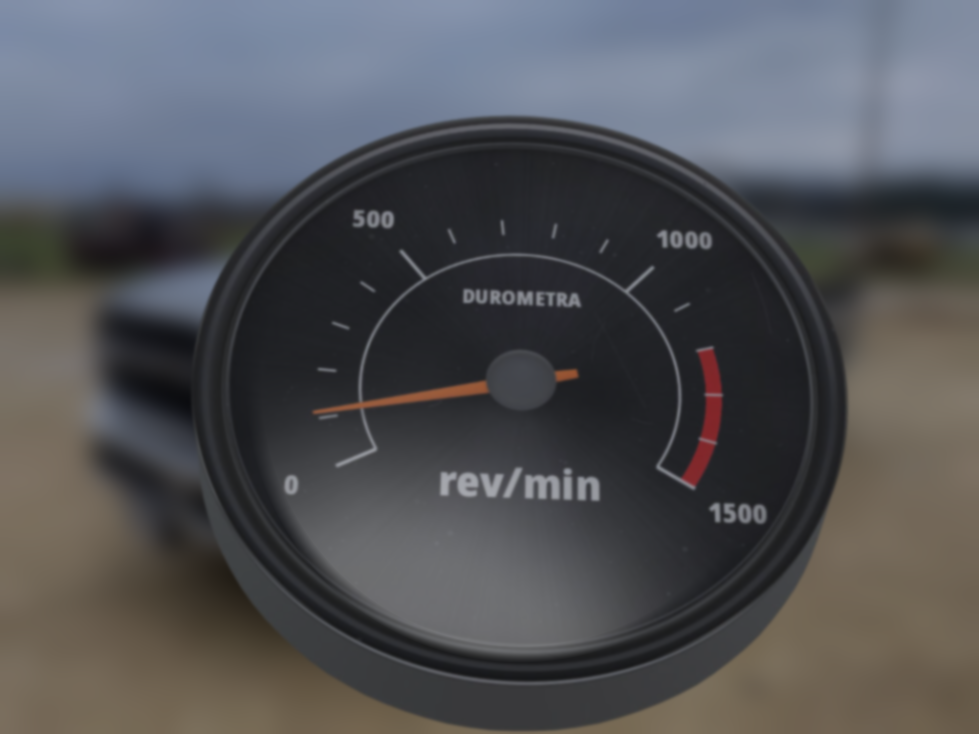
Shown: 100; rpm
